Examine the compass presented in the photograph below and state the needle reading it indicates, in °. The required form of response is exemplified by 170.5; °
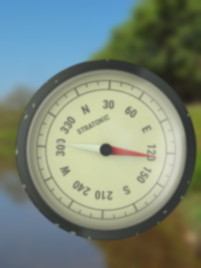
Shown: 125; °
